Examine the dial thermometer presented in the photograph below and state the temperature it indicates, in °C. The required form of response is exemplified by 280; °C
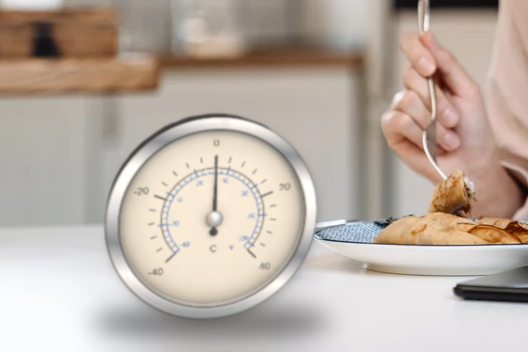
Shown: 0; °C
